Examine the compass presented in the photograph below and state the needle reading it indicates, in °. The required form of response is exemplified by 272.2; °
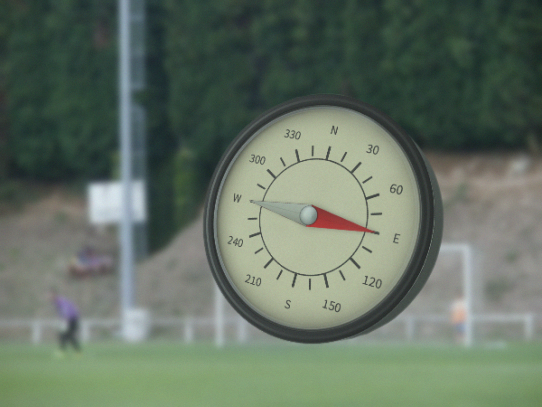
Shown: 90; °
